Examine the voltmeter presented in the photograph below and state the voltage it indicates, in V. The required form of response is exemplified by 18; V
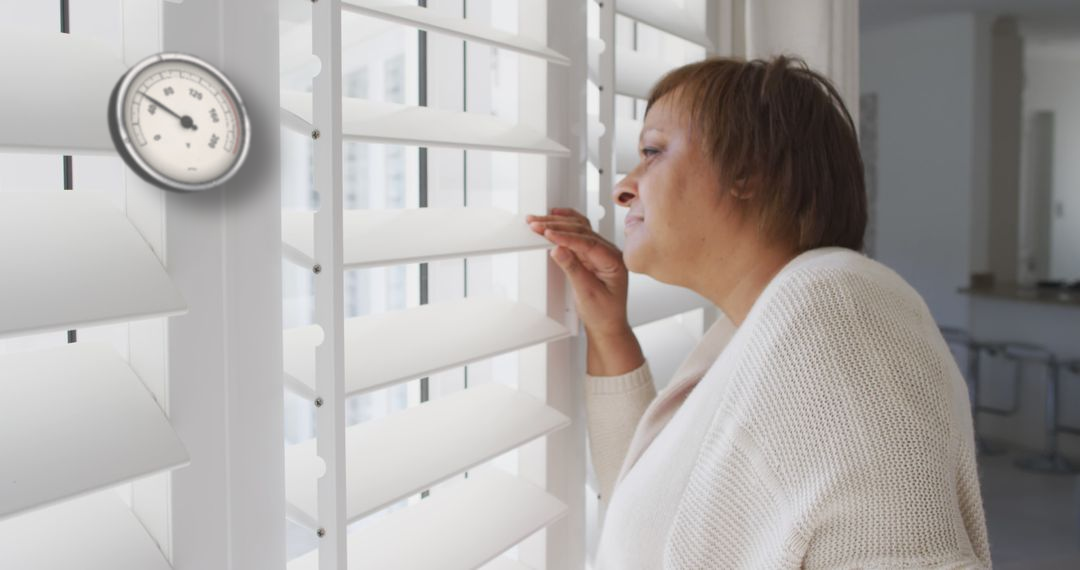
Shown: 50; V
